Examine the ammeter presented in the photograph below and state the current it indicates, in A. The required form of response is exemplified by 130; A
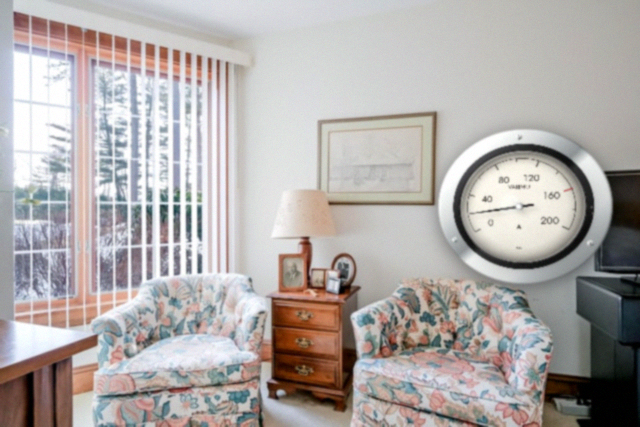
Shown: 20; A
